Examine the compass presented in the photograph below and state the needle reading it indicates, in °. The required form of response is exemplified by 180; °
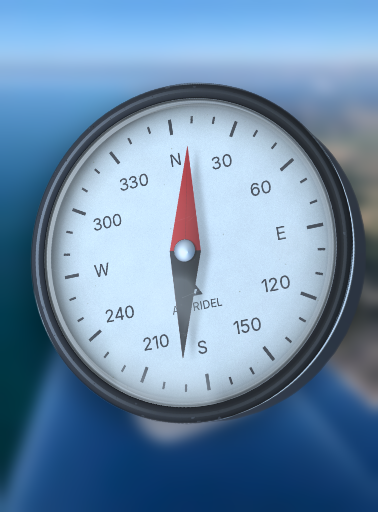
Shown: 10; °
